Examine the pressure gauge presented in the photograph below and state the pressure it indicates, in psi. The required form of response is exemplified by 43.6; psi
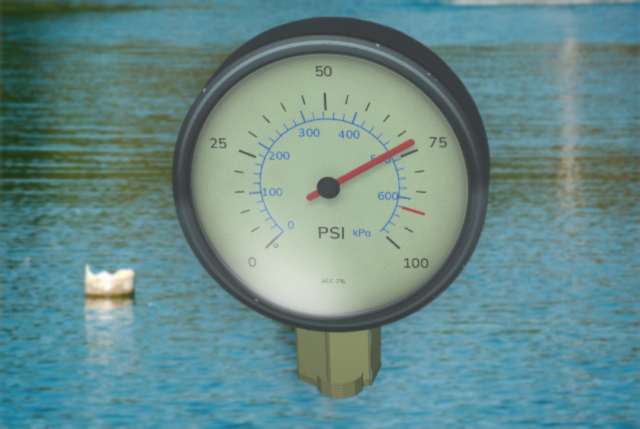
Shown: 72.5; psi
